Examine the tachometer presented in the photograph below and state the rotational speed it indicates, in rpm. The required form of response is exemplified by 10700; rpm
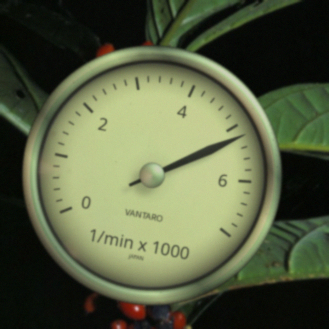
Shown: 5200; rpm
